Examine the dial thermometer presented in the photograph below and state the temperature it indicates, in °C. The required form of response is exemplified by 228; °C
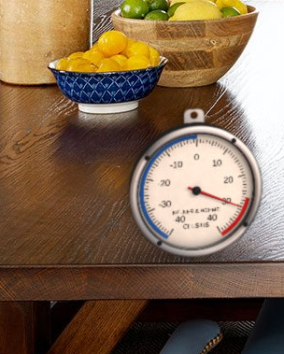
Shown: 30; °C
